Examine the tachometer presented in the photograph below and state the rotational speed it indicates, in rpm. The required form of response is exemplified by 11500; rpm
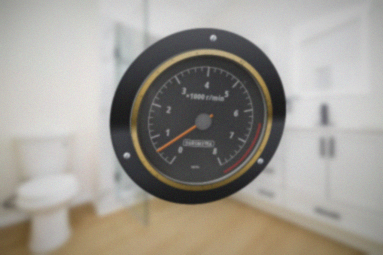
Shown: 600; rpm
